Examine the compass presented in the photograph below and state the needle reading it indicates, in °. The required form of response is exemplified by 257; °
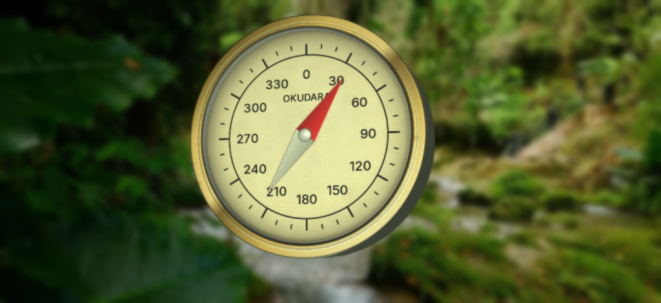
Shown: 35; °
